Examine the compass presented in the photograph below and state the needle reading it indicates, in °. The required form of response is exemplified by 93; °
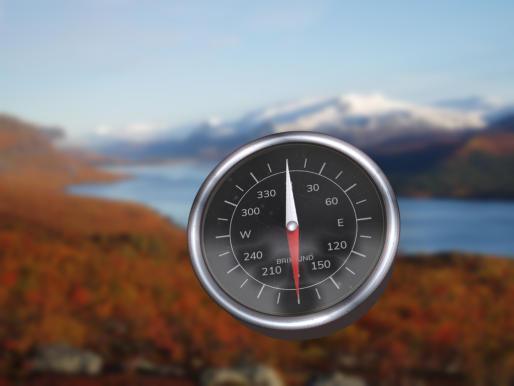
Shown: 180; °
